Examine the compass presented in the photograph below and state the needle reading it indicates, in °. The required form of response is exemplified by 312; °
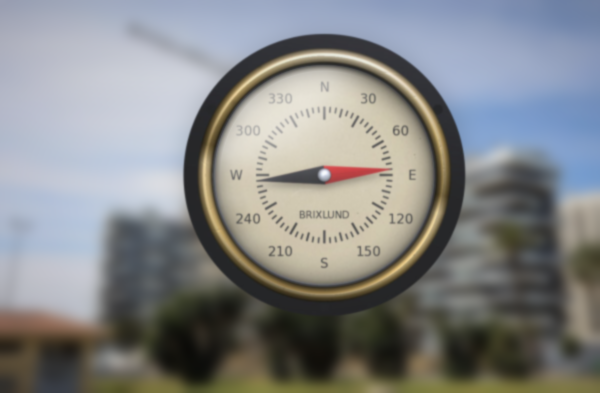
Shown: 85; °
